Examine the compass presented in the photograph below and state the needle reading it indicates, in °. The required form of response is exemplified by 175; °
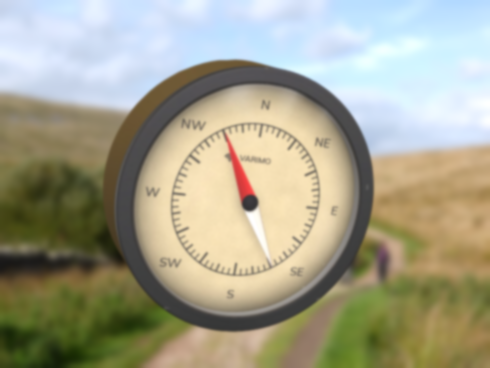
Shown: 330; °
